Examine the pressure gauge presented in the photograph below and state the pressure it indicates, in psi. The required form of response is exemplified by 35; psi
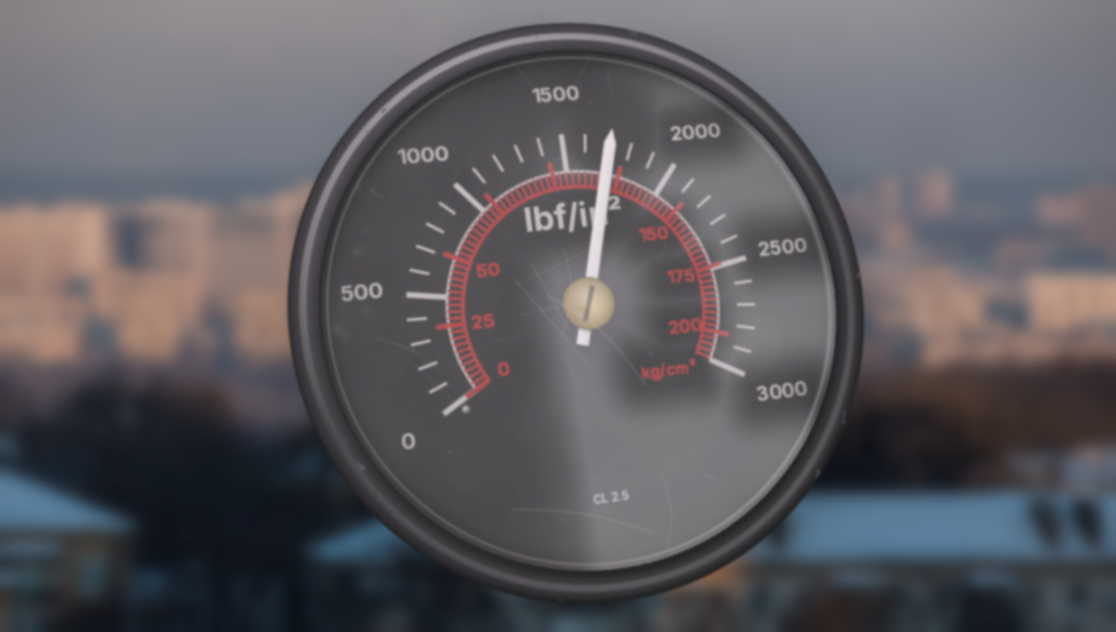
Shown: 1700; psi
